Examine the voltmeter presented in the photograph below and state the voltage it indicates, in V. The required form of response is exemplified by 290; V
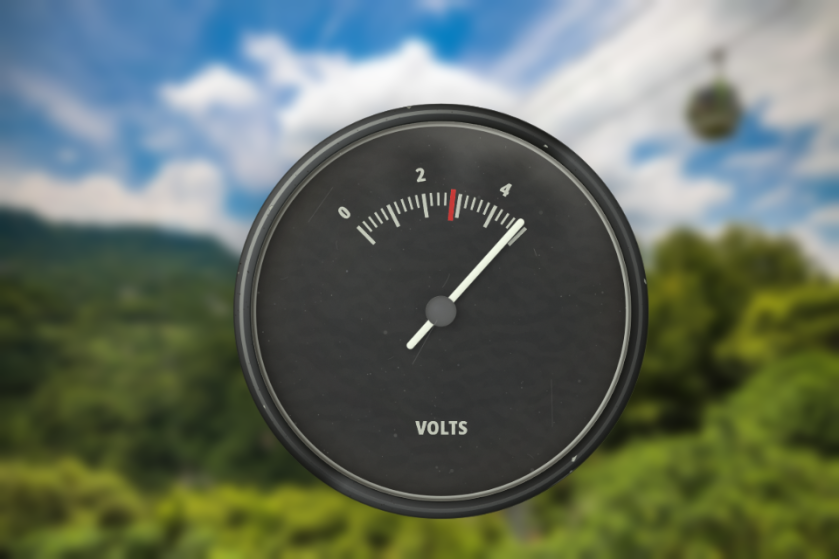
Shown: 4.8; V
